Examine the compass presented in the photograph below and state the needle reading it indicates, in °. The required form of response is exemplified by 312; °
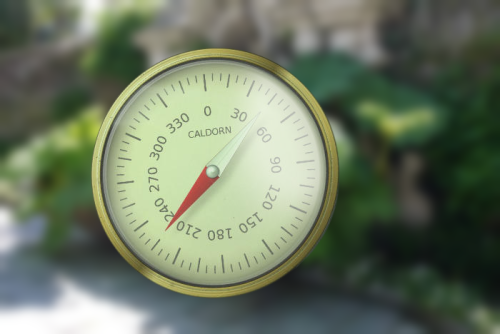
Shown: 225; °
